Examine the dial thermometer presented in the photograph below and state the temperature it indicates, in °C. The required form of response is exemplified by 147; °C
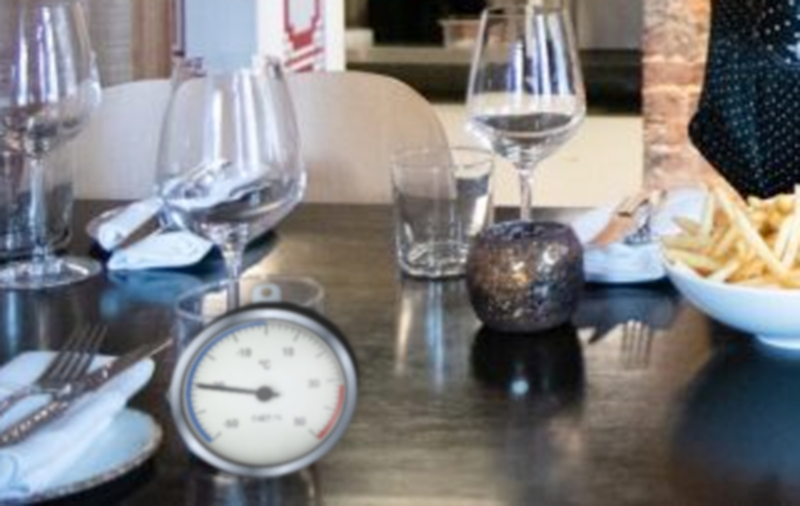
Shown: -30; °C
